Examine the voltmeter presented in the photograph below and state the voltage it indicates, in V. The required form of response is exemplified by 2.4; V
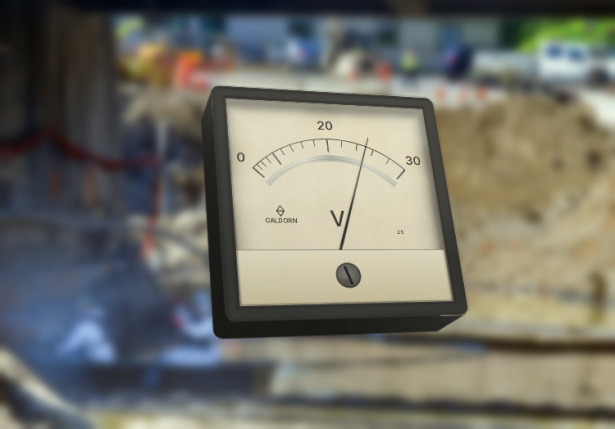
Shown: 25; V
